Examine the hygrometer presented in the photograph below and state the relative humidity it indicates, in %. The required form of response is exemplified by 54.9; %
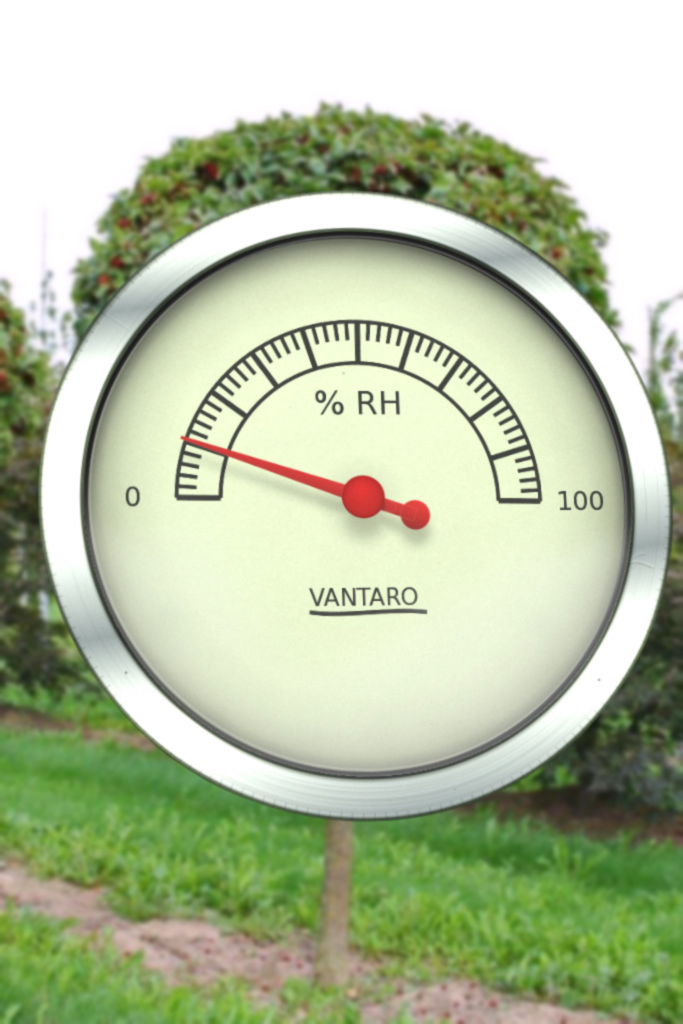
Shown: 10; %
